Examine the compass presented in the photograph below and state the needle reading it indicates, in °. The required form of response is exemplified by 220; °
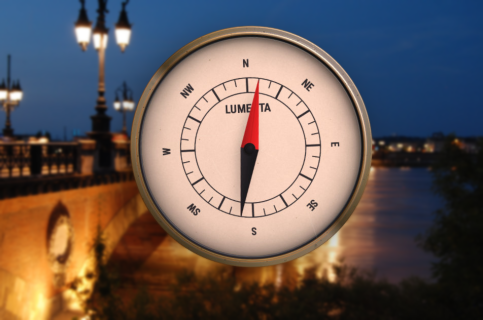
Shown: 10; °
